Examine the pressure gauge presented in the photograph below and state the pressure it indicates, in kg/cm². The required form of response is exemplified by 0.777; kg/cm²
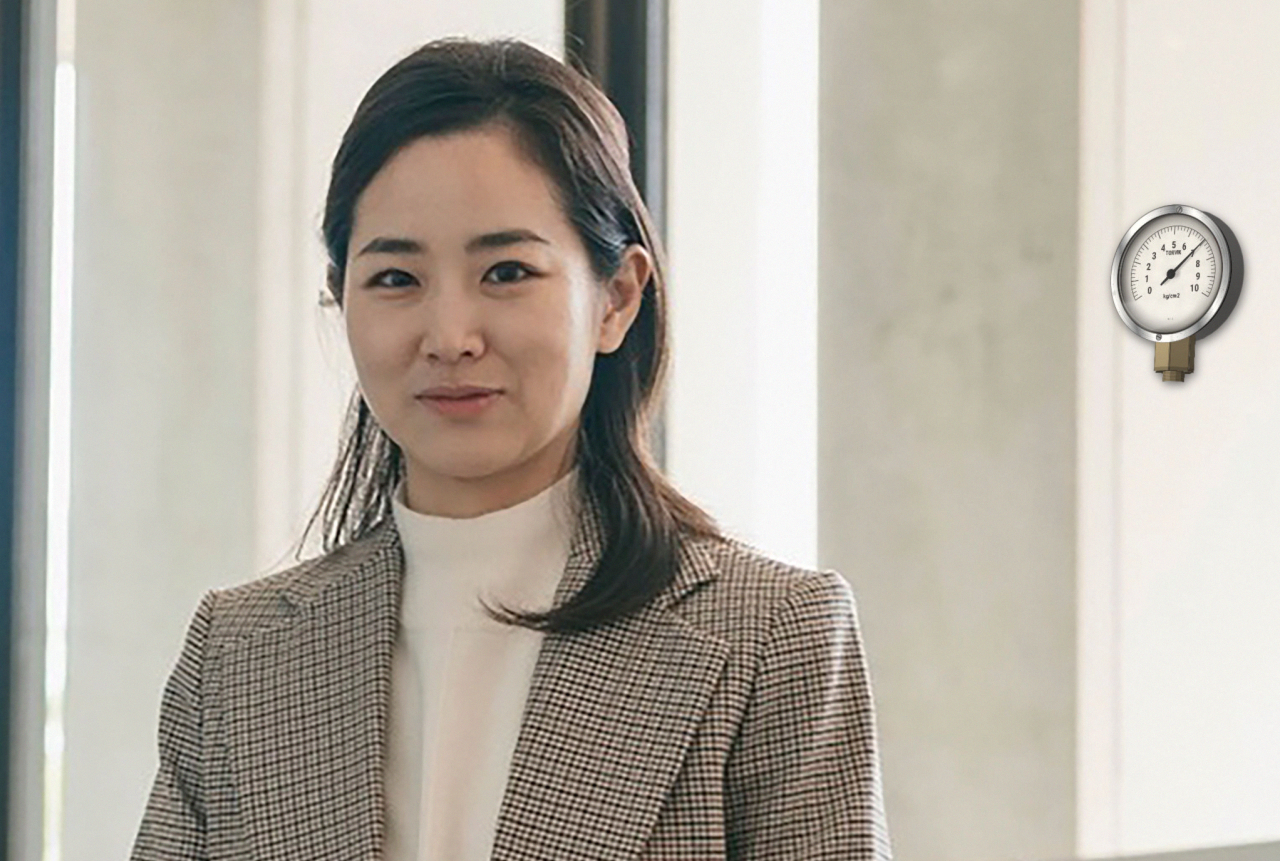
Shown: 7; kg/cm²
